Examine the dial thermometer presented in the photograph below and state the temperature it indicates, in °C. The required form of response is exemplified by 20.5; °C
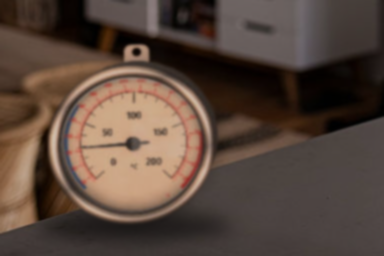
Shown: 30; °C
